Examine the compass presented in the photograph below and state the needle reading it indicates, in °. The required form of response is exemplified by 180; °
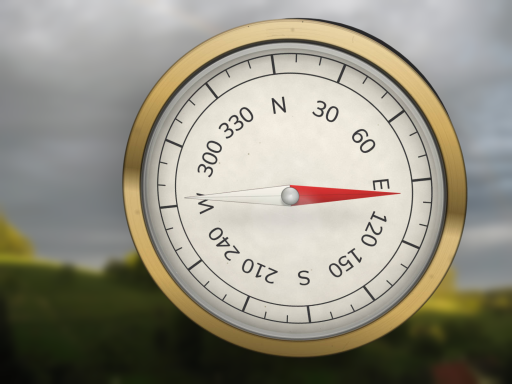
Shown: 95; °
